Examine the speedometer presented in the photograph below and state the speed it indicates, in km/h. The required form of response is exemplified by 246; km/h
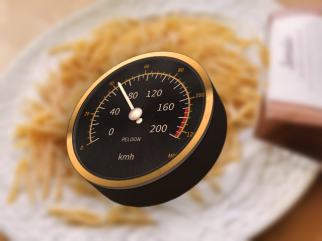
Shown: 70; km/h
